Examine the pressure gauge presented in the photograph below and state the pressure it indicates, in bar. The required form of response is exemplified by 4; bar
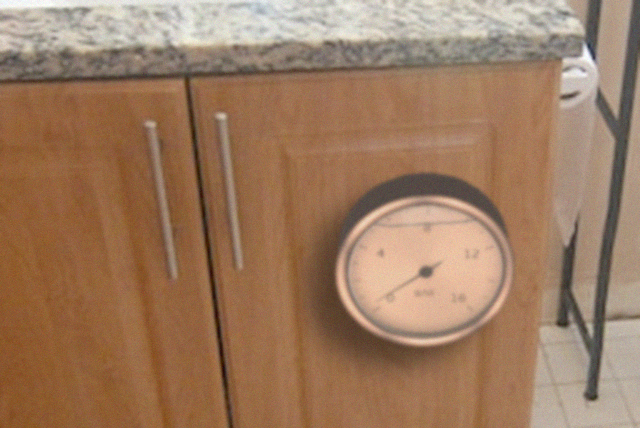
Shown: 0.5; bar
